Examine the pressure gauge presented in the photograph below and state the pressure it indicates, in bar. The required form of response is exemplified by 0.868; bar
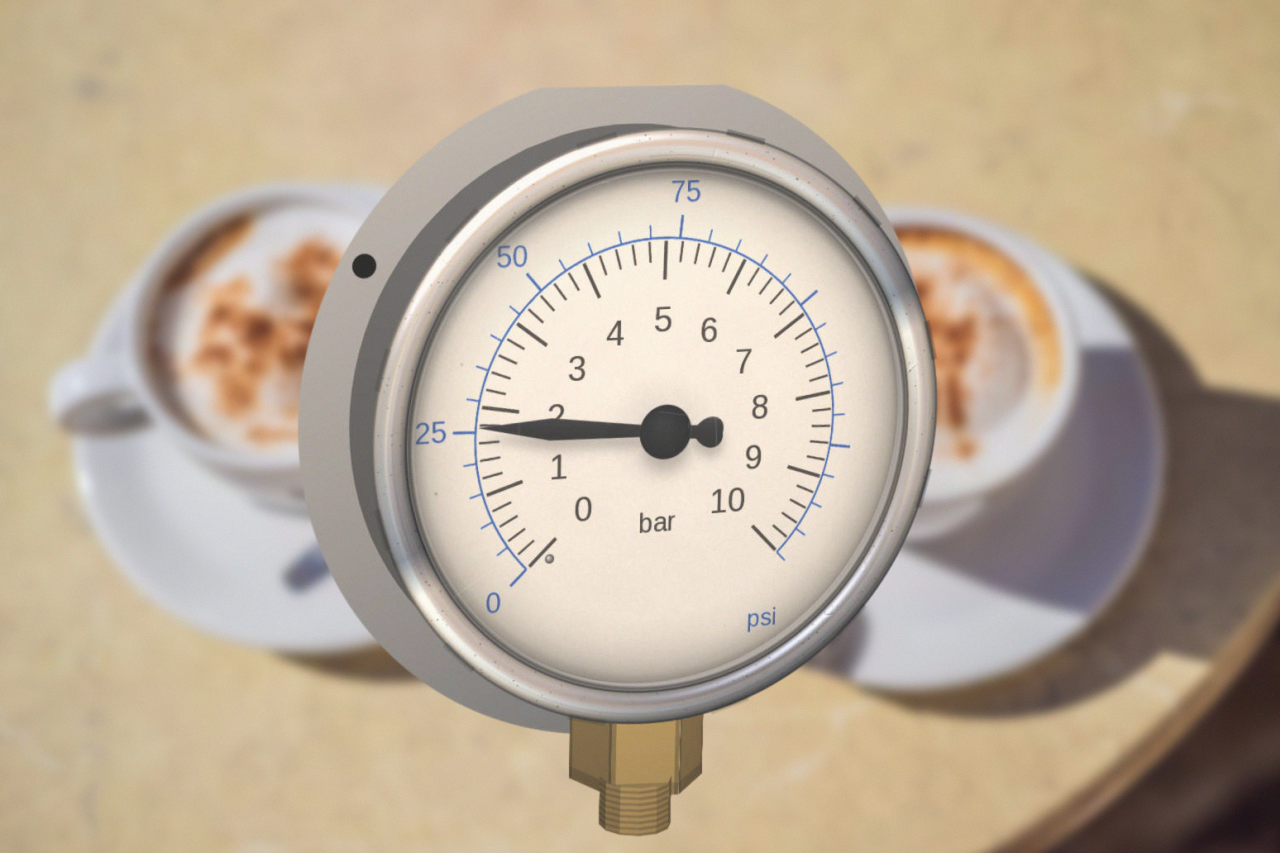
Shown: 1.8; bar
